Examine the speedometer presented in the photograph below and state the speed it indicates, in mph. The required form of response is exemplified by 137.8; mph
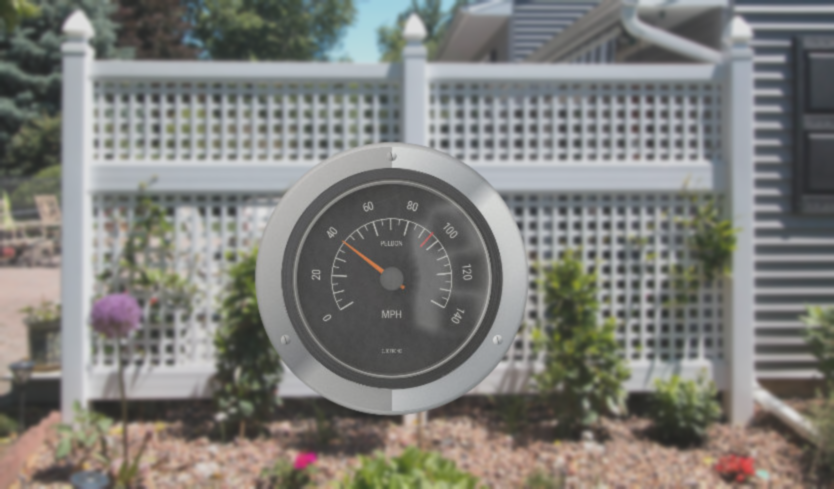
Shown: 40; mph
